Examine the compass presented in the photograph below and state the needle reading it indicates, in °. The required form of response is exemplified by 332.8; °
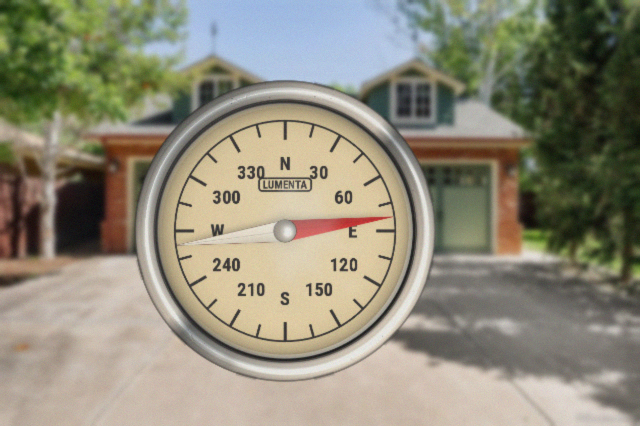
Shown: 82.5; °
